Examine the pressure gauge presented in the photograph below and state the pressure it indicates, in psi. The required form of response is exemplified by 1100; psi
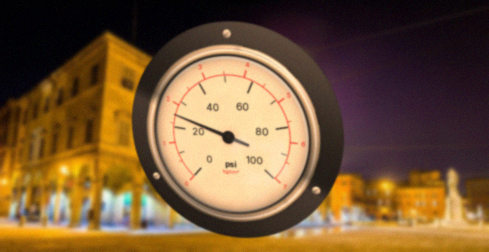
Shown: 25; psi
